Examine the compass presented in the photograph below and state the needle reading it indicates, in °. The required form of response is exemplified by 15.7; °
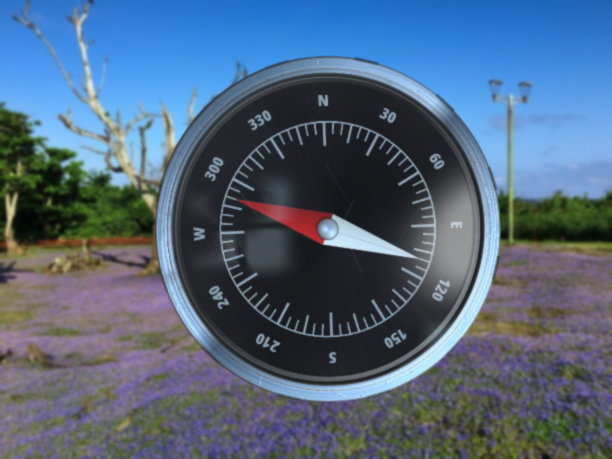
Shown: 290; °
